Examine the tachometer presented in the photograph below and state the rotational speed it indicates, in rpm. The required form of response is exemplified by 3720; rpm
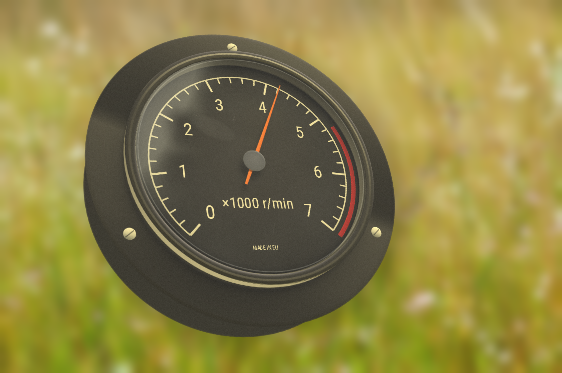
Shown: 4200; rpm
